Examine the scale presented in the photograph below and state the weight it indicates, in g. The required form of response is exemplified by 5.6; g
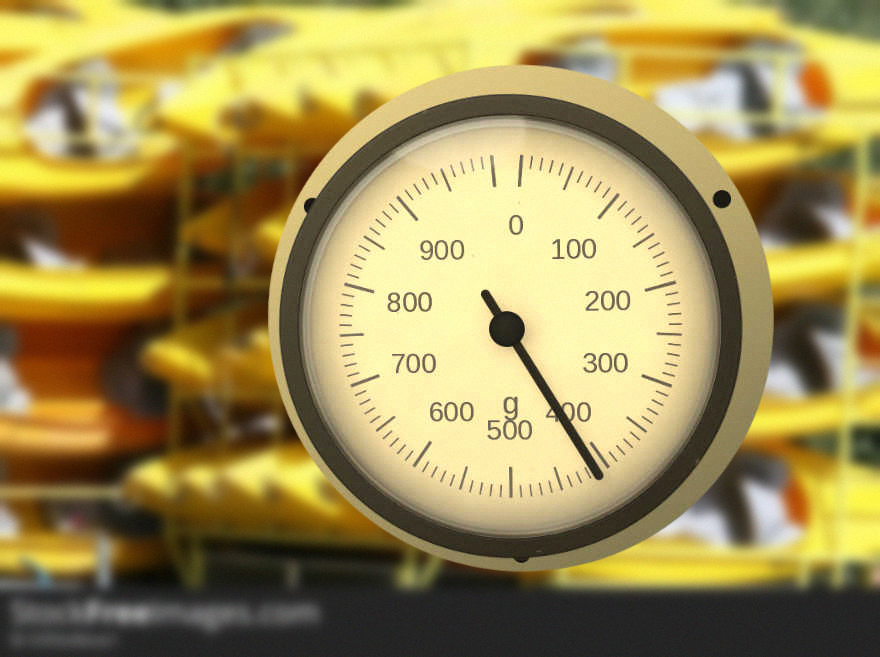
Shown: 410; g
